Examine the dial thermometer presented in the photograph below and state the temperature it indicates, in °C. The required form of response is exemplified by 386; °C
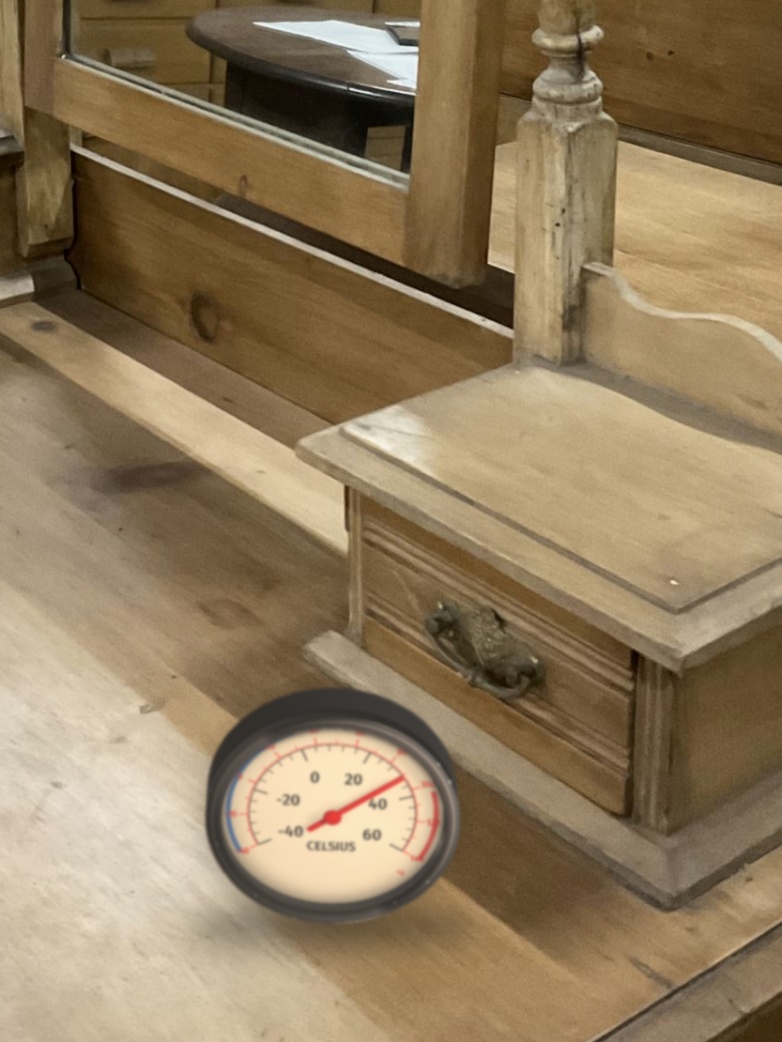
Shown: 32; °C
